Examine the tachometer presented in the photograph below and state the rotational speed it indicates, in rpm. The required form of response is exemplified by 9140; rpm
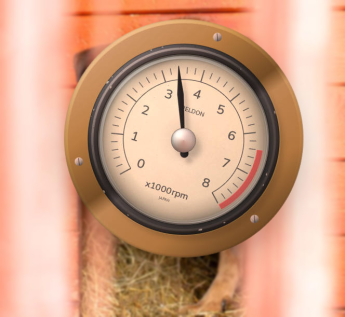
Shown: 3400; rpm
